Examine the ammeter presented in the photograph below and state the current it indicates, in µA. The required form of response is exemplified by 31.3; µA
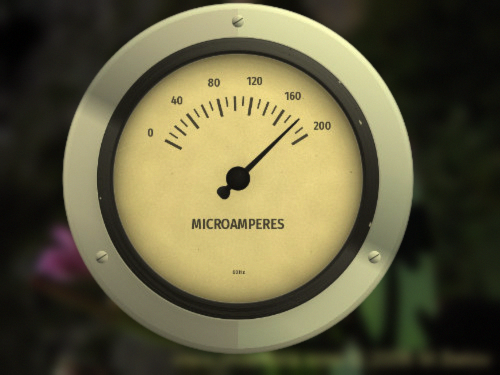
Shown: 180; µA
